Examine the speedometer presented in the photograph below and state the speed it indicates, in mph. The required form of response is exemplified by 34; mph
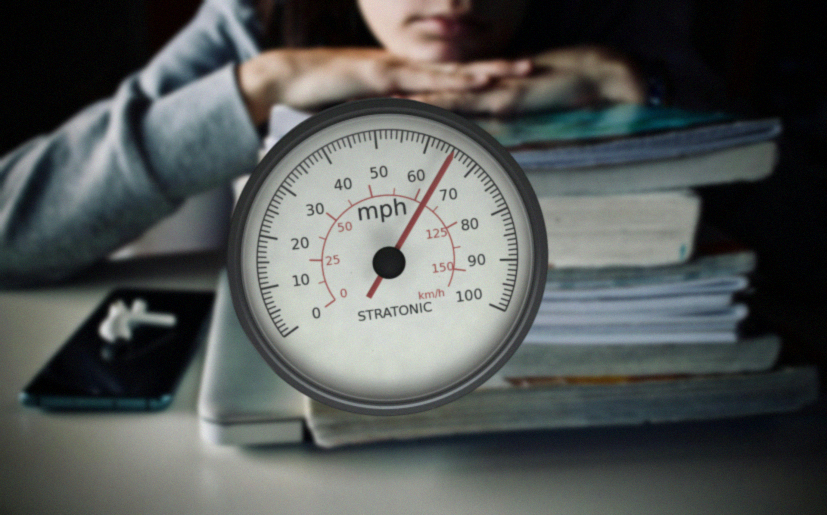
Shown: 65; mph
